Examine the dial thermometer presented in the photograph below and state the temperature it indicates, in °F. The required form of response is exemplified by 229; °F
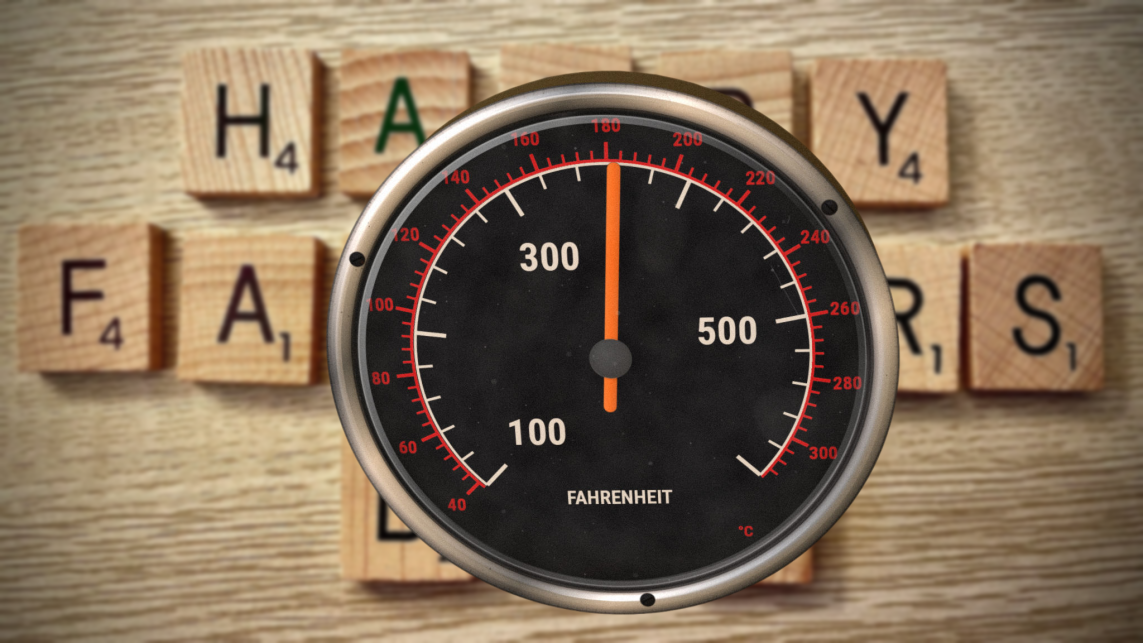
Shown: 360; °F
